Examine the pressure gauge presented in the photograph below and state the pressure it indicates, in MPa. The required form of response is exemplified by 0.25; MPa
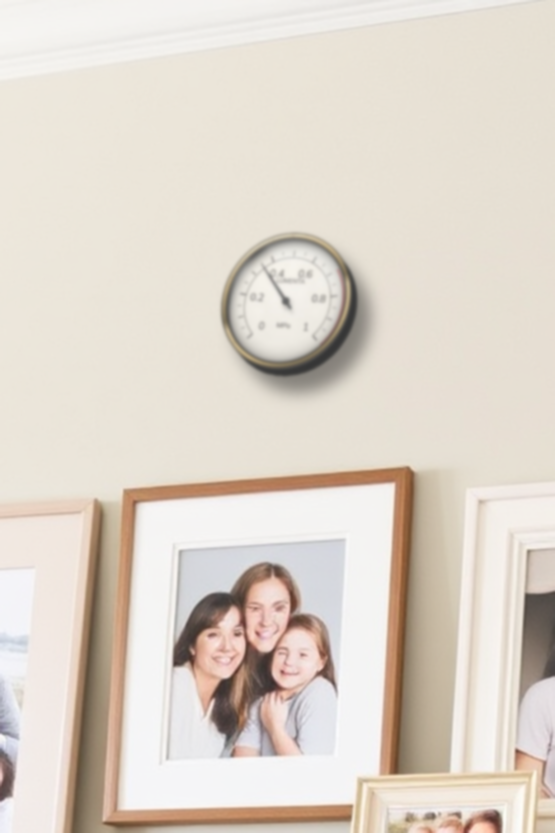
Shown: 0.35; MPa
